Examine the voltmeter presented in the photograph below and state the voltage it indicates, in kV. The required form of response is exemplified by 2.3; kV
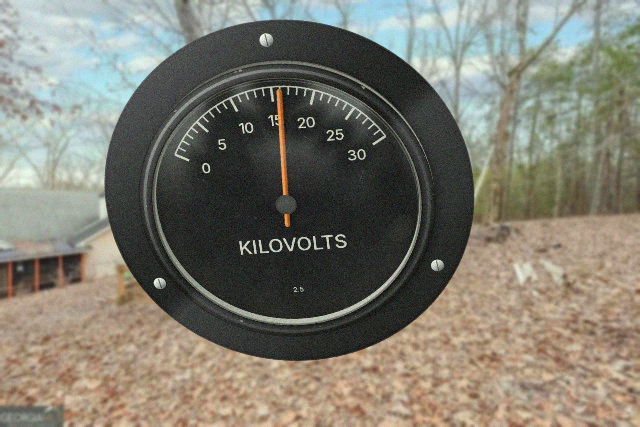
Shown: 16; kV
